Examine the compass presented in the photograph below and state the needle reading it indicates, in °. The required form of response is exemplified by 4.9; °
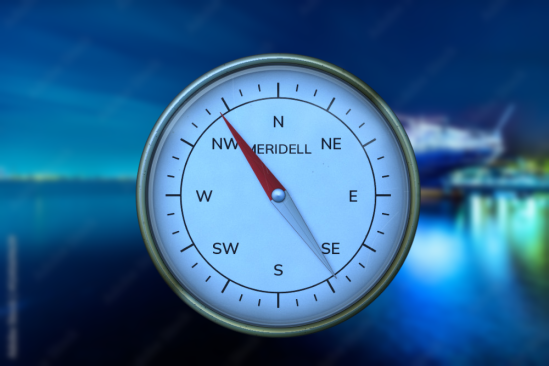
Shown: 325; °
